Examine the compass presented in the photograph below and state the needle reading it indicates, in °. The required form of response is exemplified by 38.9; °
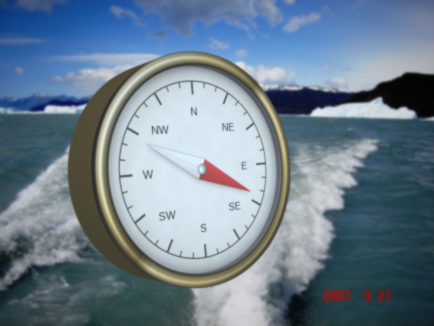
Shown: 115; °
